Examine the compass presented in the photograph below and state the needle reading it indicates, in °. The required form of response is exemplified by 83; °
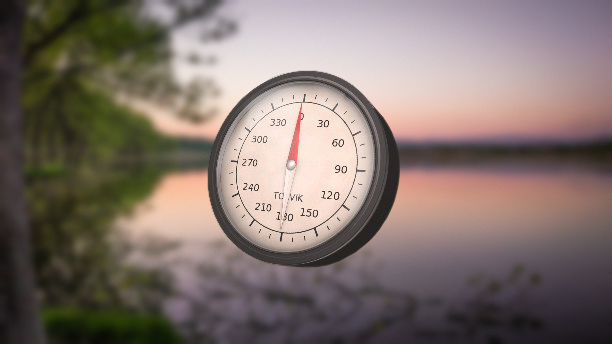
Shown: 0; °
